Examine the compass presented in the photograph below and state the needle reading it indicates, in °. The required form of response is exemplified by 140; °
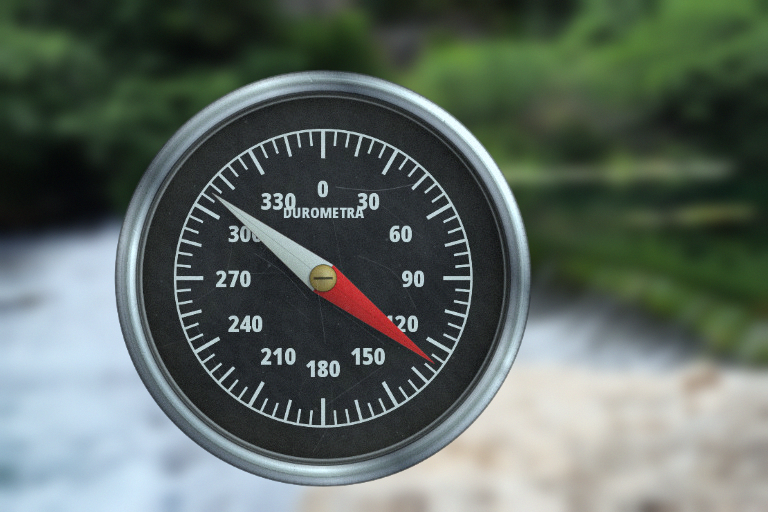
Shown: 127.5; °
